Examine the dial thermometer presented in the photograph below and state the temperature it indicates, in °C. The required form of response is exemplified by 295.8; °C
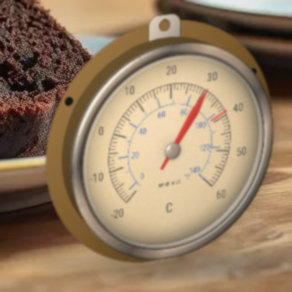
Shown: 30; °C
